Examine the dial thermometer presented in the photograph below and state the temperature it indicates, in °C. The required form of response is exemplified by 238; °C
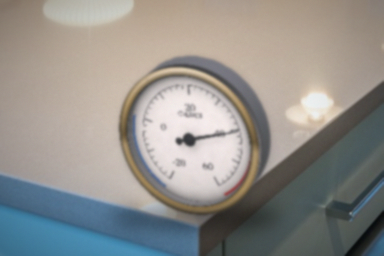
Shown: 40; °C
